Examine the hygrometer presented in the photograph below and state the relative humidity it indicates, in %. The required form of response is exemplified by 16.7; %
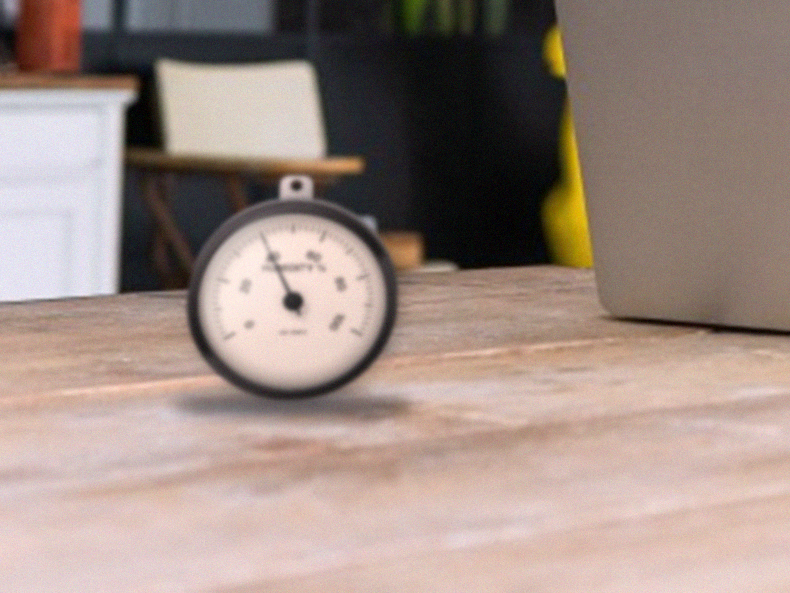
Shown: 40; %
